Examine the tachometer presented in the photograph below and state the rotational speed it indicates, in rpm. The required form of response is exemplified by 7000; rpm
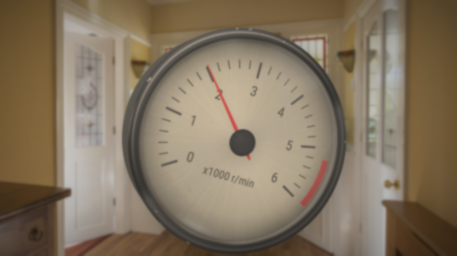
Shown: 2000; rpm
